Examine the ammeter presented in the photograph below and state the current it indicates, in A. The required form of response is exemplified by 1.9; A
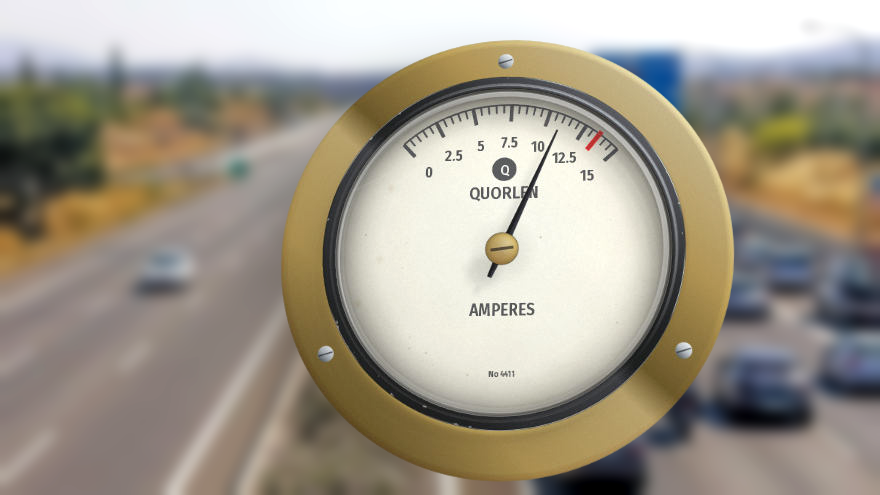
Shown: 11; A
